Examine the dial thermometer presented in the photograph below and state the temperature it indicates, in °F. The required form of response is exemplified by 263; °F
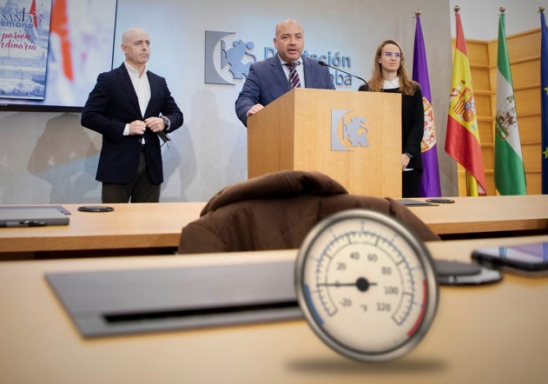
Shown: 0; °F
